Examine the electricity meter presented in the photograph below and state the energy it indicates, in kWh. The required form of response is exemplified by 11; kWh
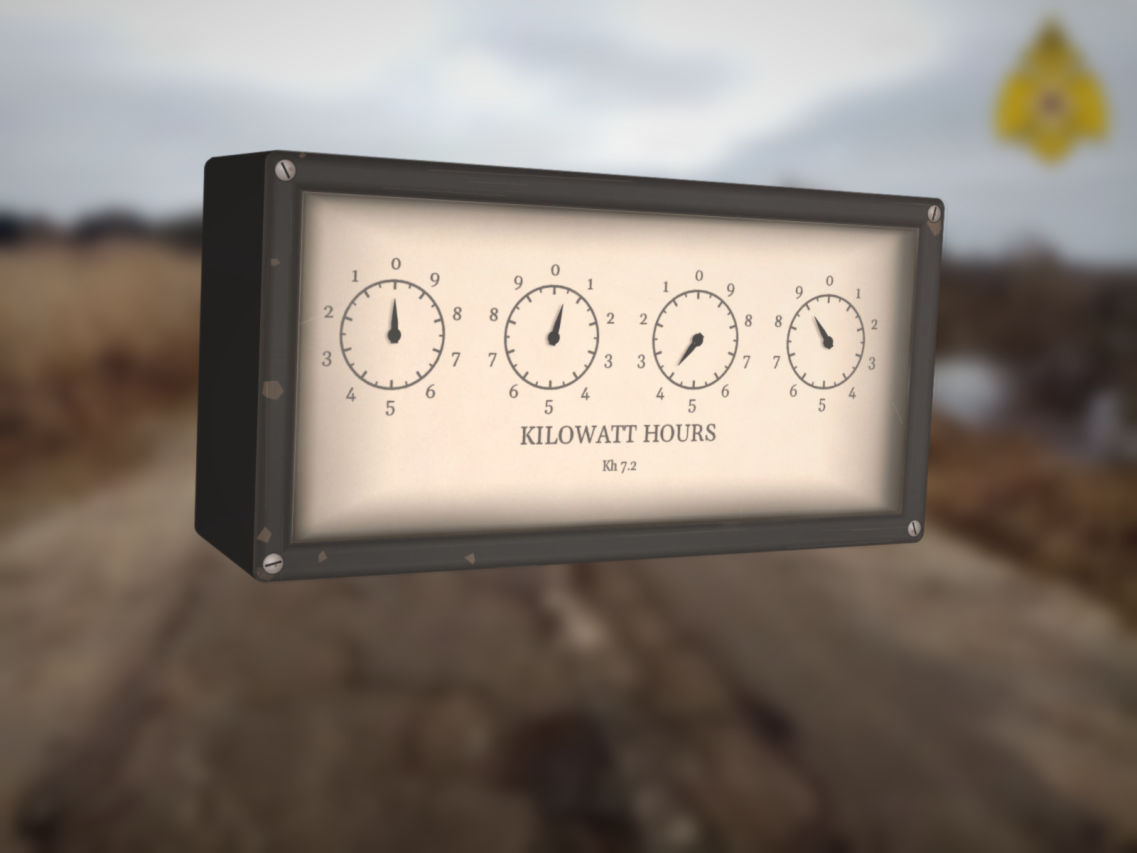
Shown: 39; kWh
